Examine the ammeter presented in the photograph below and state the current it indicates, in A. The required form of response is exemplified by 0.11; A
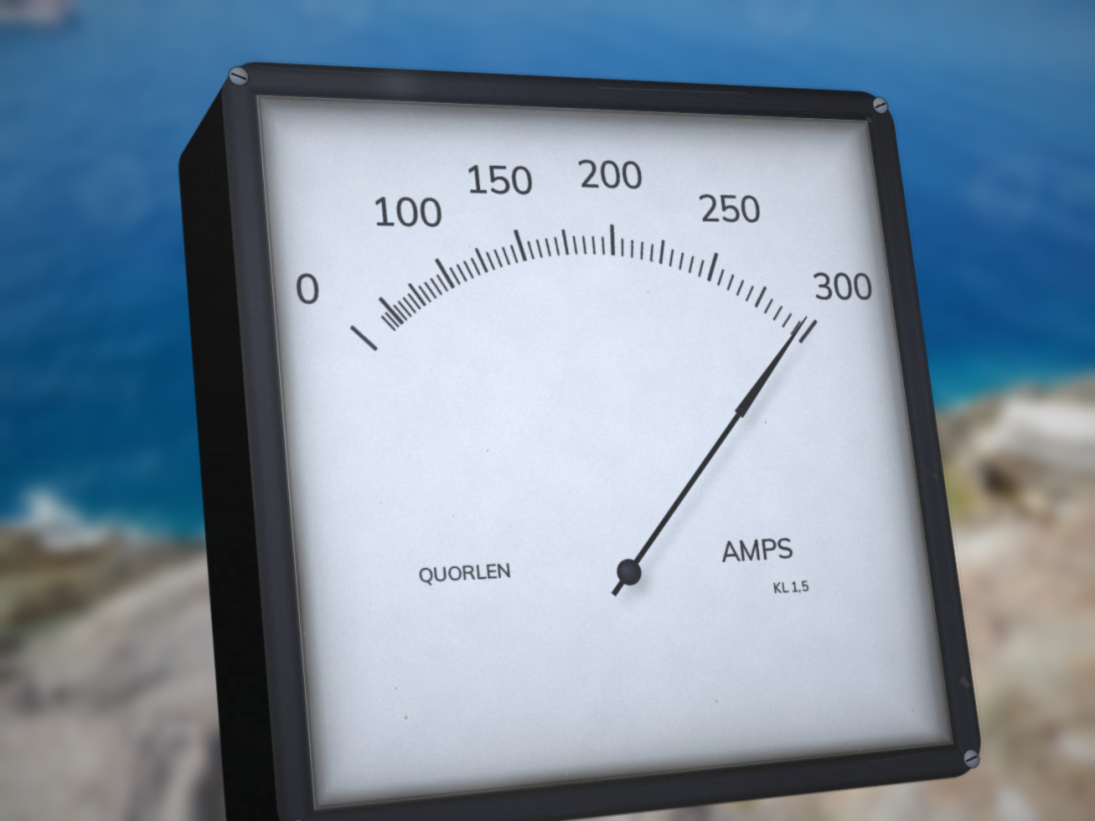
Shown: 295; A
